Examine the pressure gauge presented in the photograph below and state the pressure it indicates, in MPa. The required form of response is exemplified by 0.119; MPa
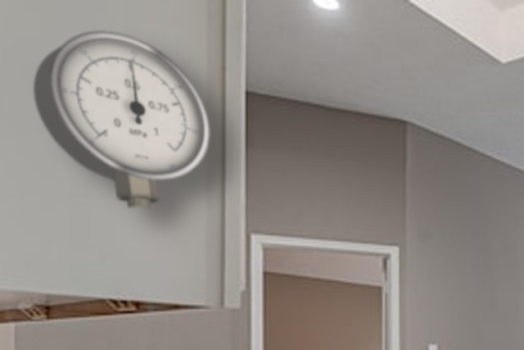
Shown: 0.5; MPa
